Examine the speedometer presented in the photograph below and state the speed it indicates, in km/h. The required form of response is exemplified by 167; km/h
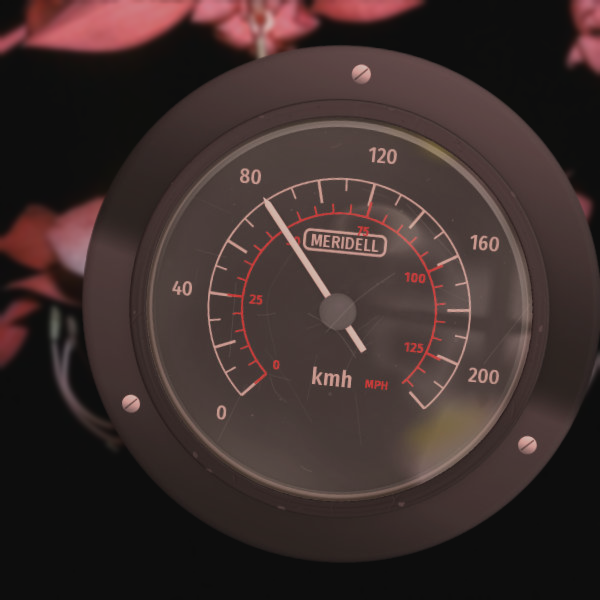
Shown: 80; km/h
